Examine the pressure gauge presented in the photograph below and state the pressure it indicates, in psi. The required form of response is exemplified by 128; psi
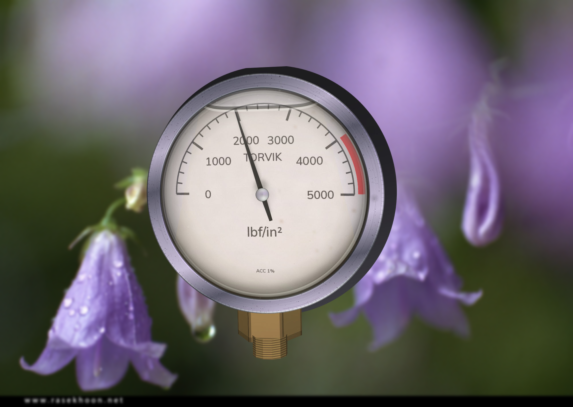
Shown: 2000; psi
